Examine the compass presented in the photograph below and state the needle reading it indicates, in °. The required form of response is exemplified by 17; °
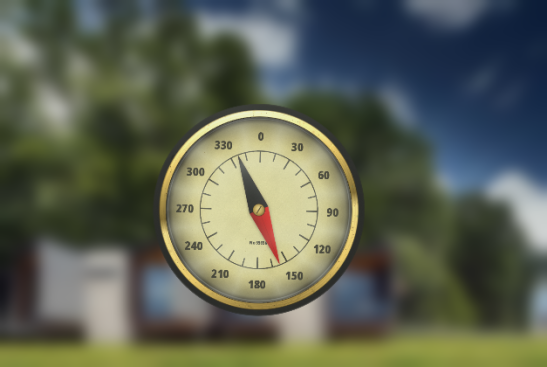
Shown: 157.5; °
